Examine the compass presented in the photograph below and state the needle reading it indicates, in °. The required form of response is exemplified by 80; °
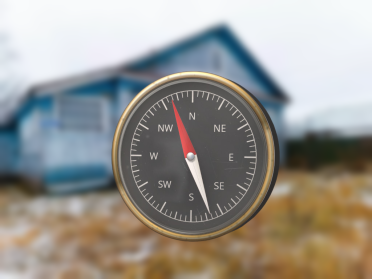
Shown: 340; °
